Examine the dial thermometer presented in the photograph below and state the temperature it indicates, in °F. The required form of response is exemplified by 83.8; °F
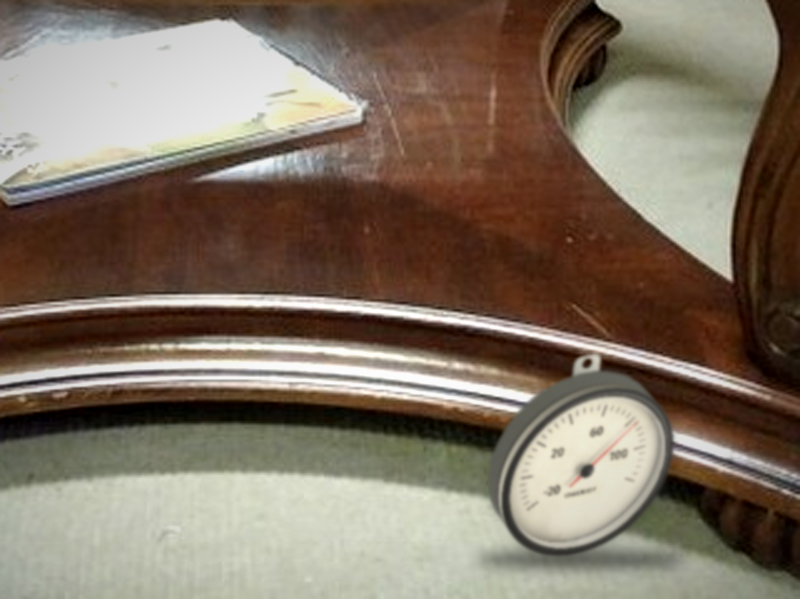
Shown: 80; °F
